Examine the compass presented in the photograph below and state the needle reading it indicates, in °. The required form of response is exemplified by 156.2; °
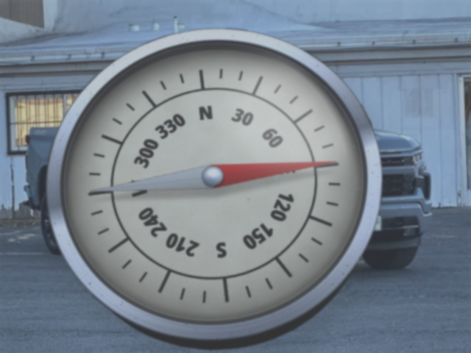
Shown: 90; °
